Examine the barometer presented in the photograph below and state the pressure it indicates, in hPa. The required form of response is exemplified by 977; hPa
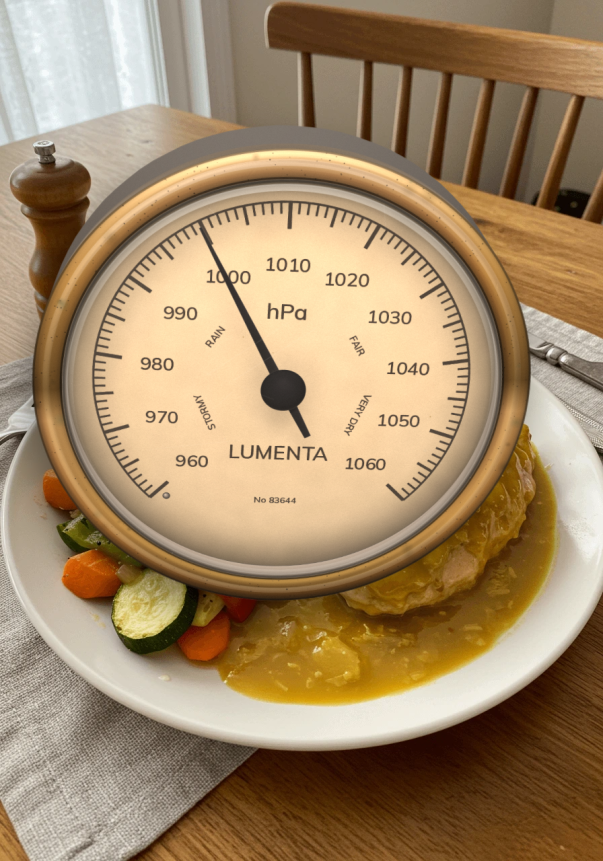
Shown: 1000; hPa
